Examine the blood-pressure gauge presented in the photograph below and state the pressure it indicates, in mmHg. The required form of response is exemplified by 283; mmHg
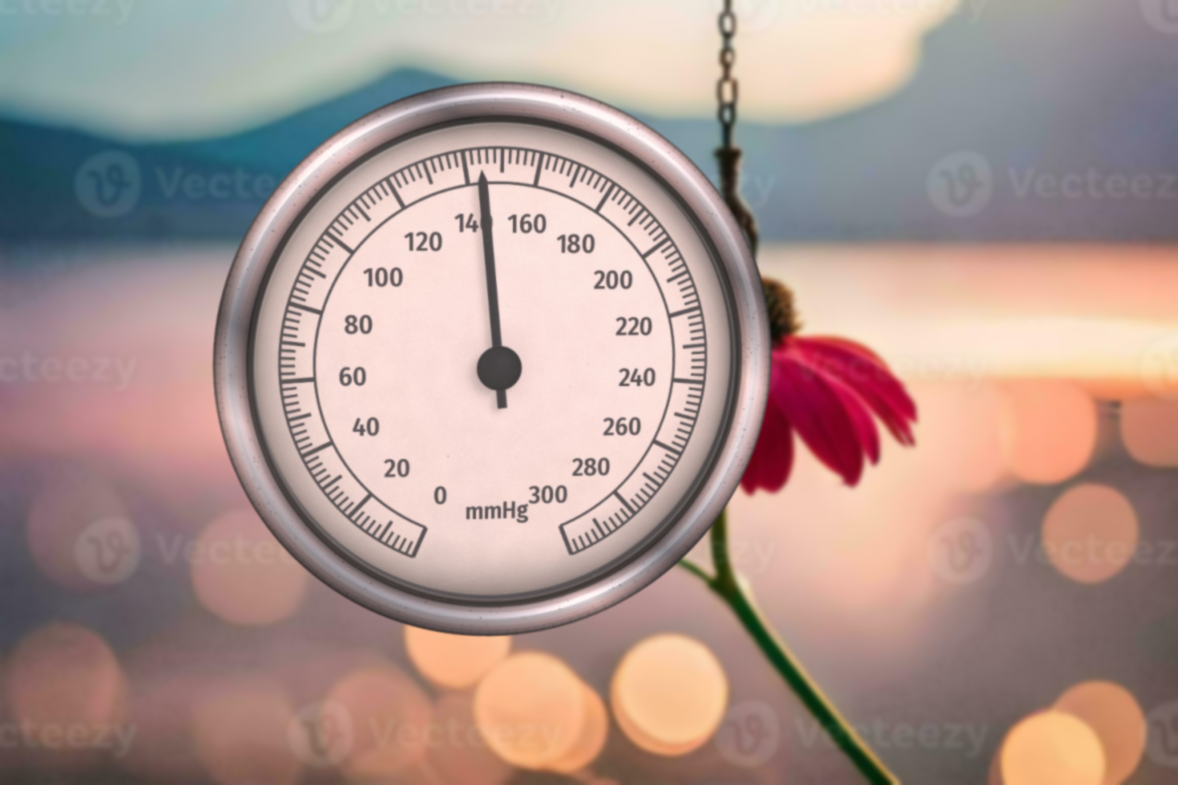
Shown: 144; mmHg
